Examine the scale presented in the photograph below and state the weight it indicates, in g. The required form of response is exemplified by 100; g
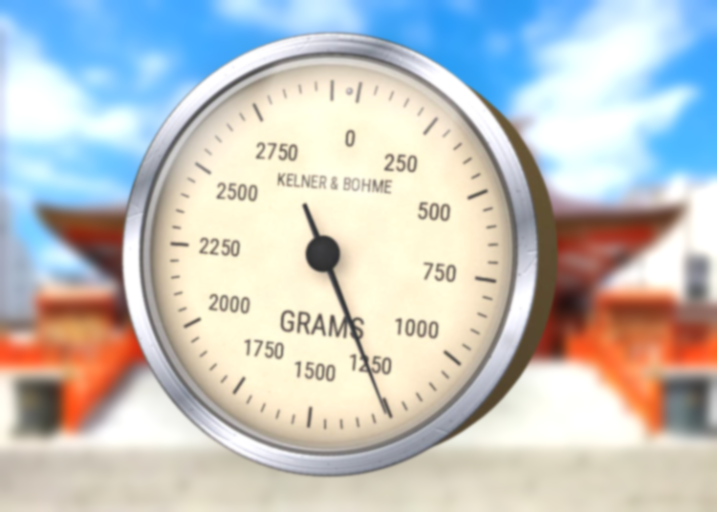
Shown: 1250; g
